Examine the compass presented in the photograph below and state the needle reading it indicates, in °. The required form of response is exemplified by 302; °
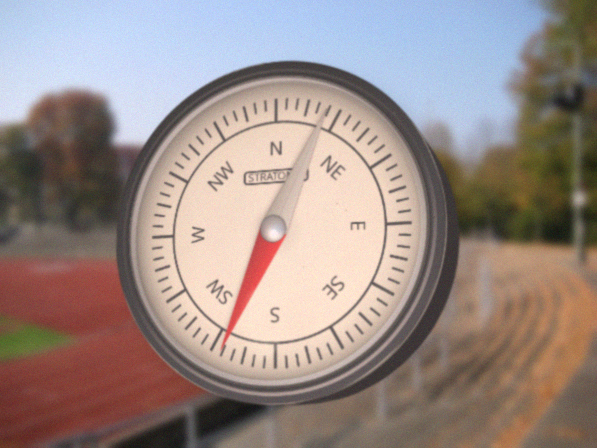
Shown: 205; °
